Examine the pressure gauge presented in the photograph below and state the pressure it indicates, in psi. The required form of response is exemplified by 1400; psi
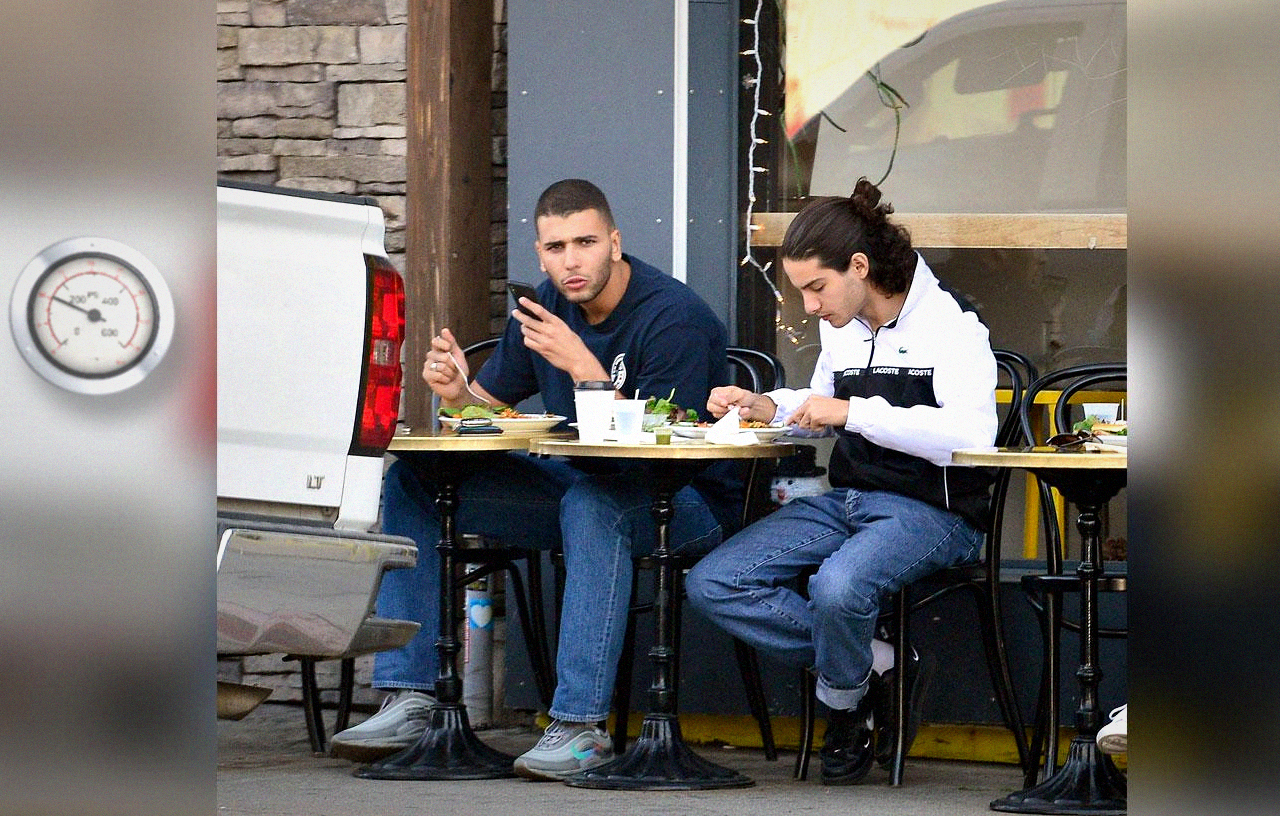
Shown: 150; psi
